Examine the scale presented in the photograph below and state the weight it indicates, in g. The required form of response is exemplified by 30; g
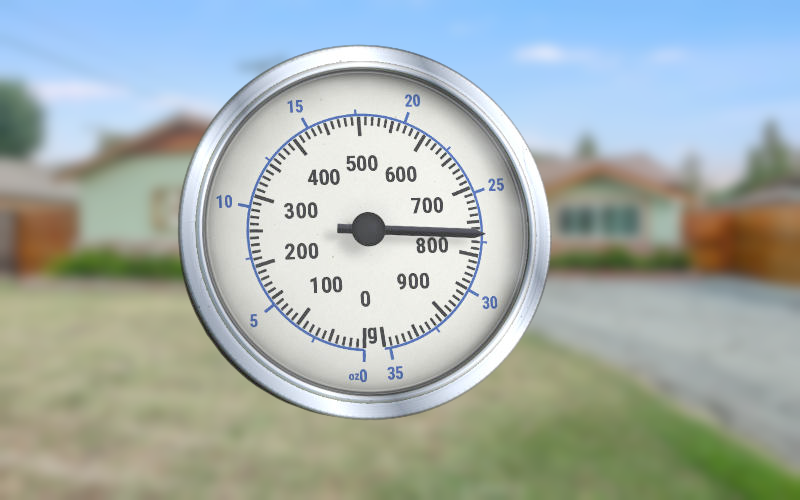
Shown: 770; g
